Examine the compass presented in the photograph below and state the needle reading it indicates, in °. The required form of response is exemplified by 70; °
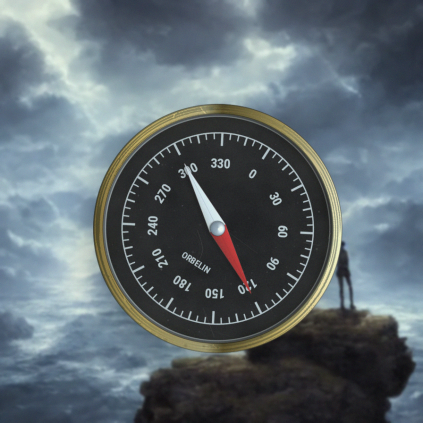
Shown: 120; °
